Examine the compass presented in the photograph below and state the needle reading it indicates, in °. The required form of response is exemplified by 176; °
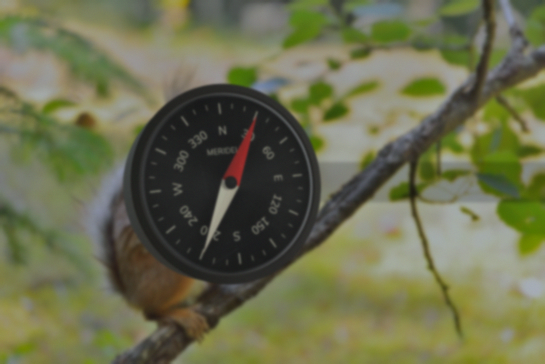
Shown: 30; °
